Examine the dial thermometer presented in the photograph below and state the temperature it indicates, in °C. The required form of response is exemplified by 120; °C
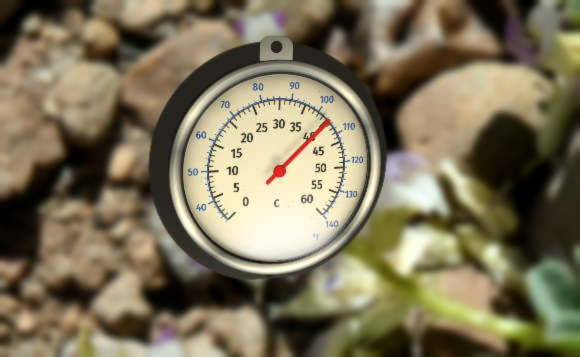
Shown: 40; °C
